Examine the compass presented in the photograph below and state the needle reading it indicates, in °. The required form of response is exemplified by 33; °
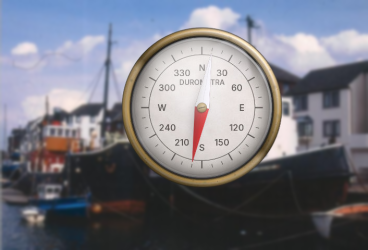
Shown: 190; °
